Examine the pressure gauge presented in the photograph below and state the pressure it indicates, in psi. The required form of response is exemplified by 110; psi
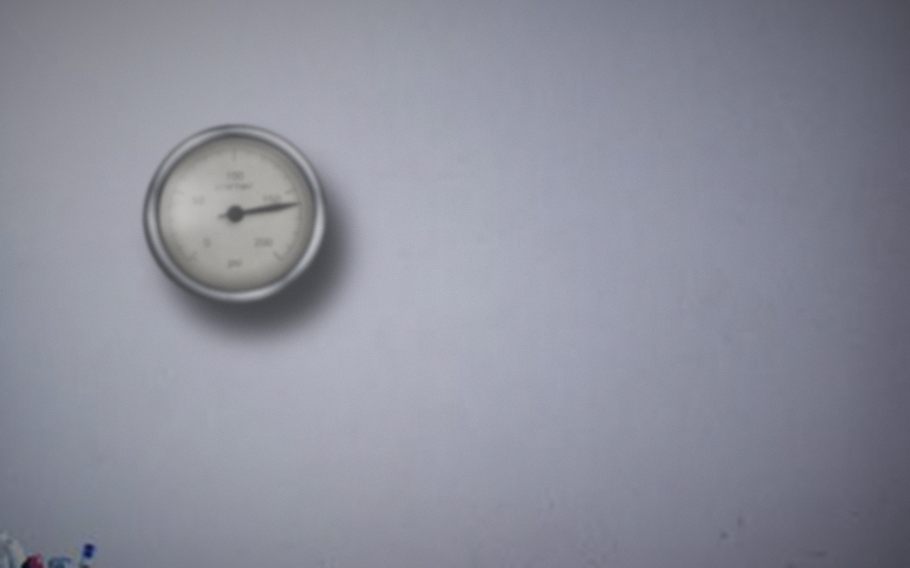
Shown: 160; psi
